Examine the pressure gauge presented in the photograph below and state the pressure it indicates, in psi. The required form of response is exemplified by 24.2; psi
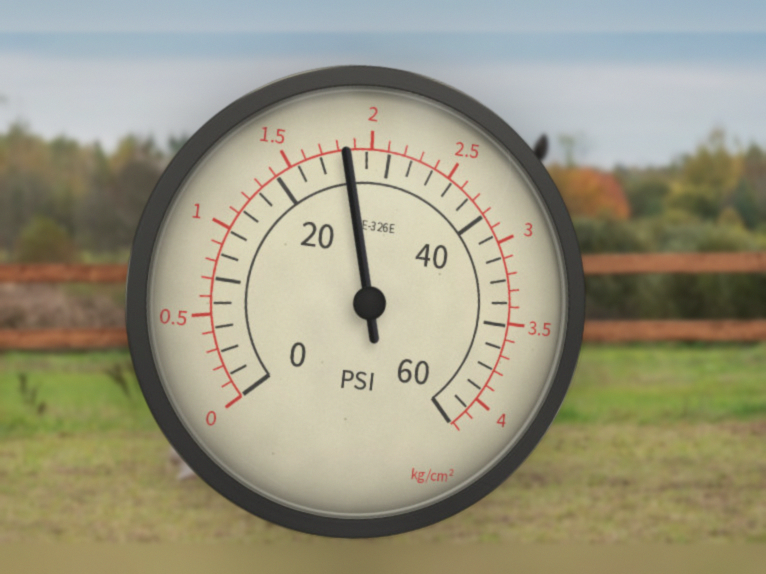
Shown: 26; psi
